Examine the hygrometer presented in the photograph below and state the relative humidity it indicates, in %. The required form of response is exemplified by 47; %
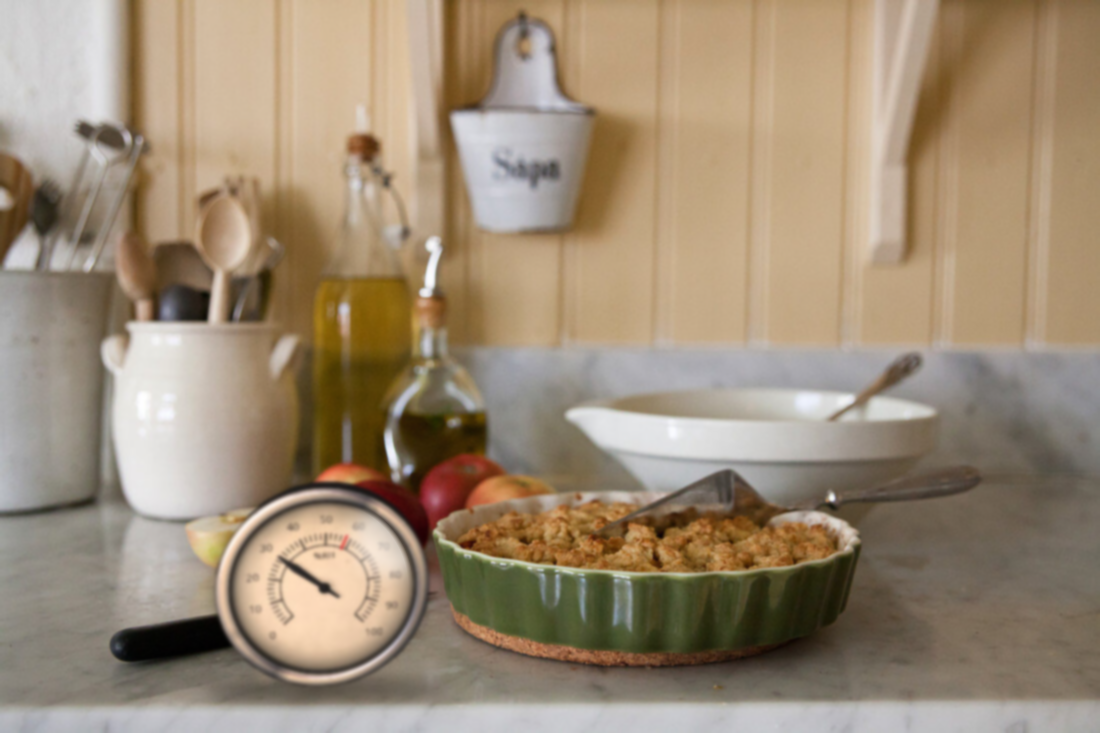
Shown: 30; %
